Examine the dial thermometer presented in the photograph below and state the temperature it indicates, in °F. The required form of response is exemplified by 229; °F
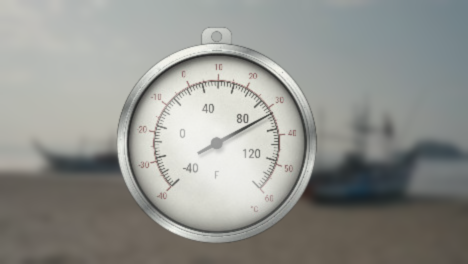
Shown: 90; °F
